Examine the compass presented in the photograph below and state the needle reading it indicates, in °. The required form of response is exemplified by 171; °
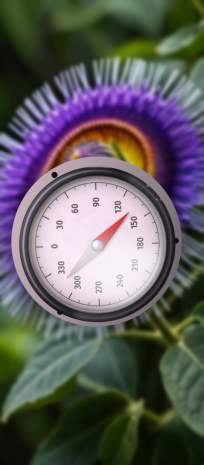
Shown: 135; °
